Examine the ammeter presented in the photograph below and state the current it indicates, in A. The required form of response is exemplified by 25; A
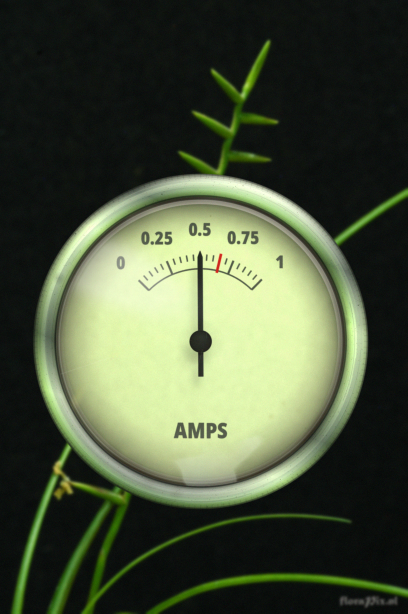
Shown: 0.5; A
